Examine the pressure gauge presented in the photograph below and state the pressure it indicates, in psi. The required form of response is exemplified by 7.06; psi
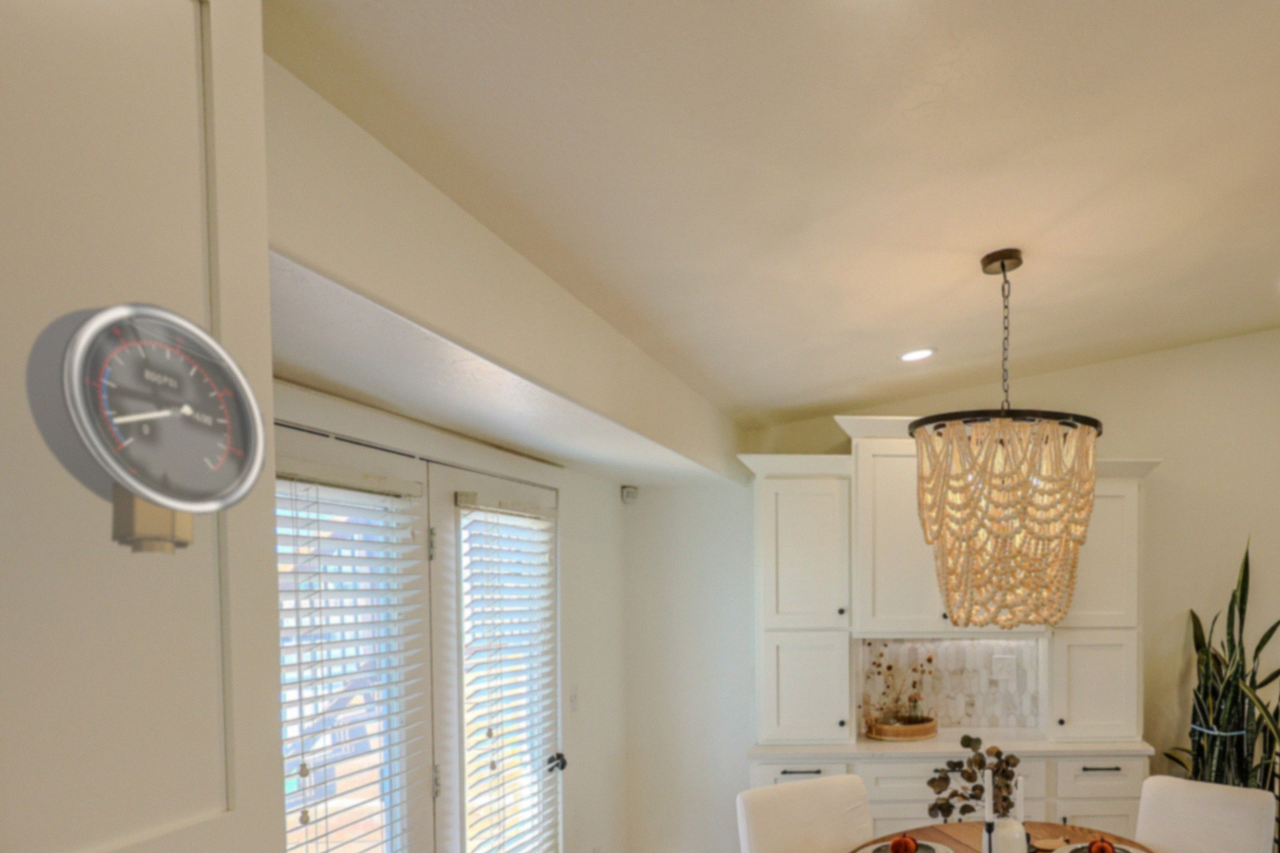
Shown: 150; psi
